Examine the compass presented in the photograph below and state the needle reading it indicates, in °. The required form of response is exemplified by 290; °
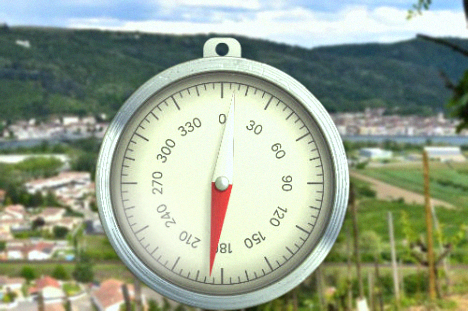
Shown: 187.5; °
